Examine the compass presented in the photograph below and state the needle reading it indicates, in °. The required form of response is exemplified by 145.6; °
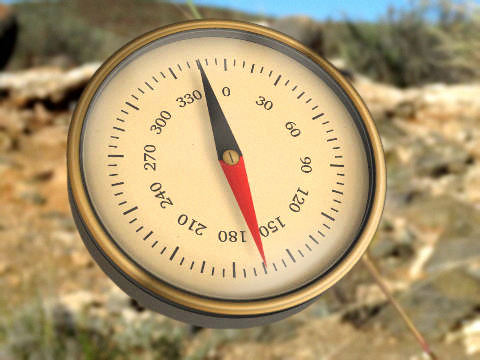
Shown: 165; °
